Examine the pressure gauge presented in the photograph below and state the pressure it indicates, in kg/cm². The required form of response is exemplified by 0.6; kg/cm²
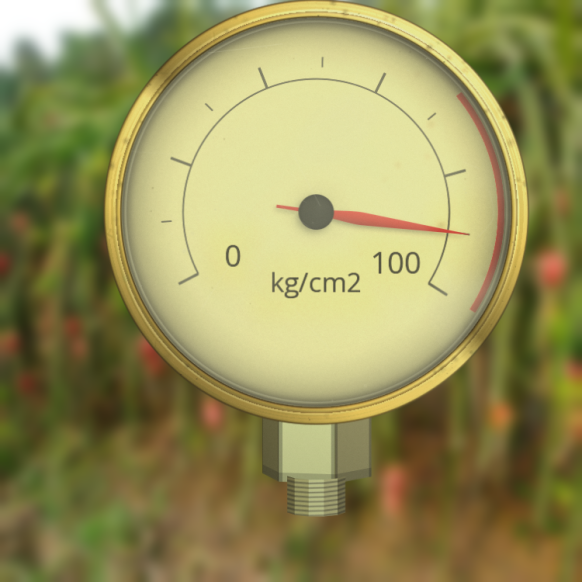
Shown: 90; kg/cm²
